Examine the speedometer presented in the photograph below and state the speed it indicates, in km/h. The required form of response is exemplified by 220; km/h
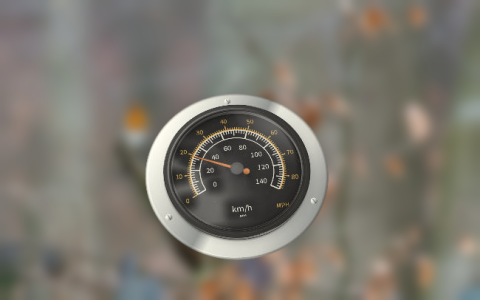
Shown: 30; km/h
